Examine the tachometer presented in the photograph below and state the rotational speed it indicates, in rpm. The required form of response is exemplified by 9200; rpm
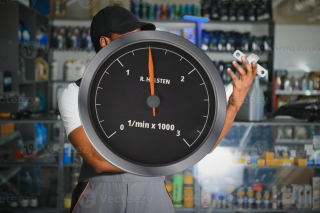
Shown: 1400; rpm
